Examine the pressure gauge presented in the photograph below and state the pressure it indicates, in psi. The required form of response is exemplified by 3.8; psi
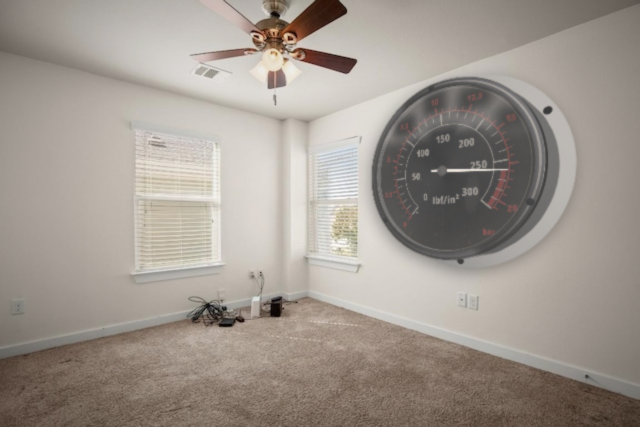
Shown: 260; psi
